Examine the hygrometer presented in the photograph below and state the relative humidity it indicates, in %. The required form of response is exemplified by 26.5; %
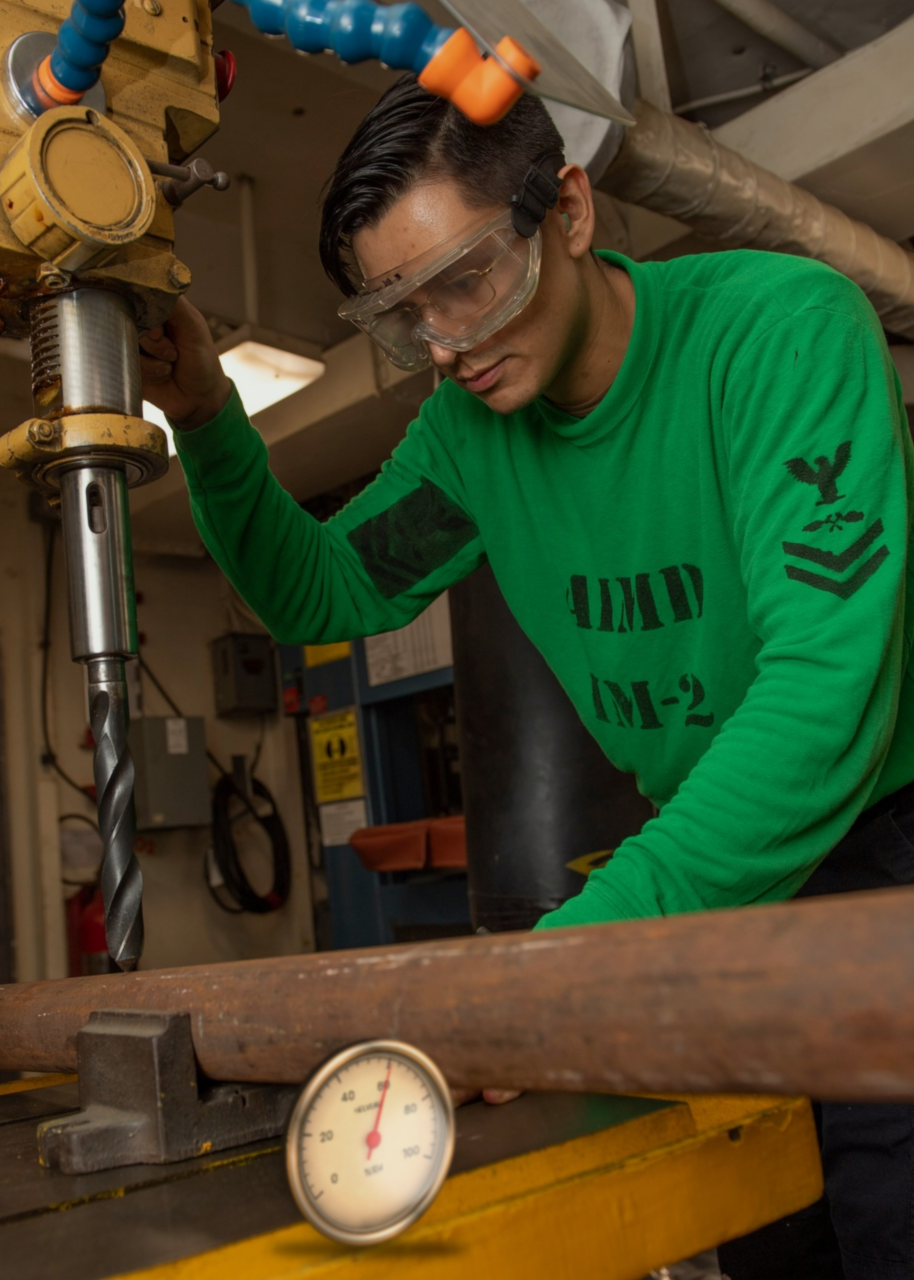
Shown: 60; %
